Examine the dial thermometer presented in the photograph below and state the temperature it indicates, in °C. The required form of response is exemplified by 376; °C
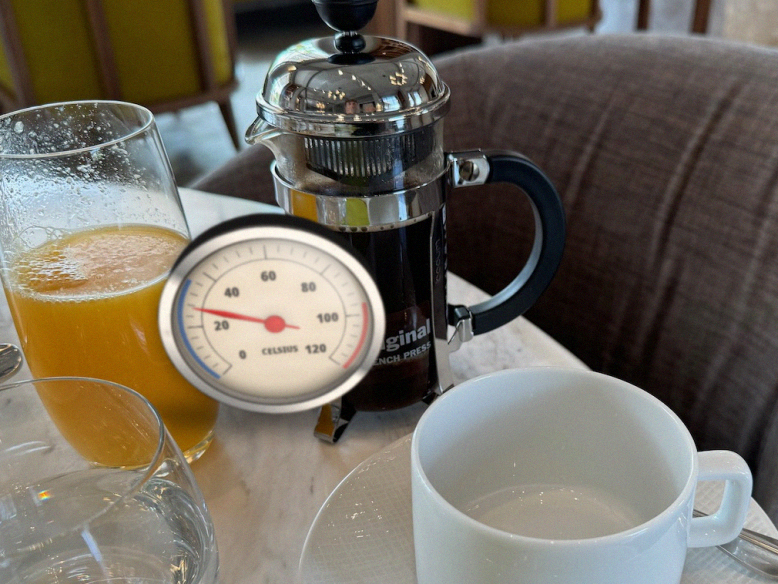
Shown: 28; °C
